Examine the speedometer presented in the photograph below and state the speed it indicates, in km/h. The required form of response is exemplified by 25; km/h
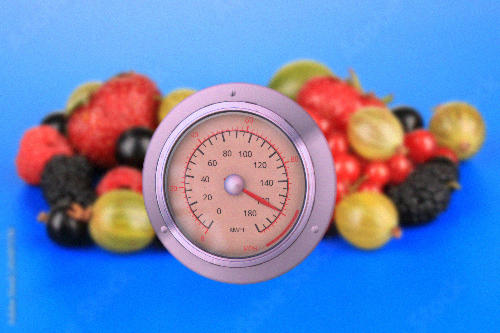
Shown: 160; km/h
